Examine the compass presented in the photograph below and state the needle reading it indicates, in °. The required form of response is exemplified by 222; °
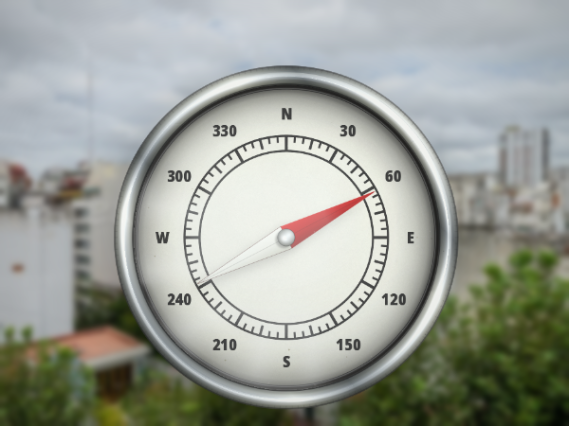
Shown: 62.5; °
